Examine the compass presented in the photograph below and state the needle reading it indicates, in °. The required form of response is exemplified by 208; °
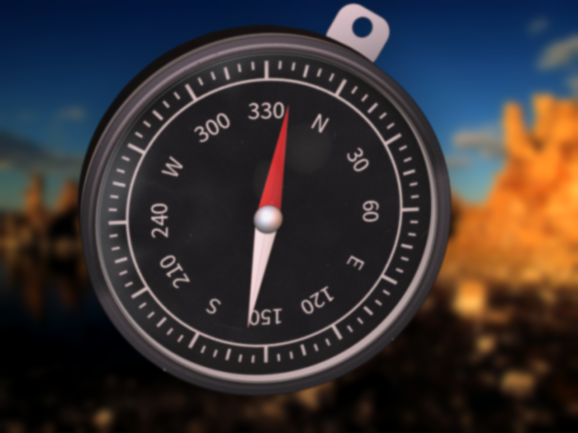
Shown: 340; °
